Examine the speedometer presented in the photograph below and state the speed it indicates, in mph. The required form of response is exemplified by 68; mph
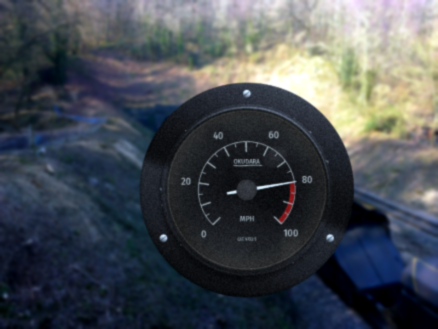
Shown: 80; mph
